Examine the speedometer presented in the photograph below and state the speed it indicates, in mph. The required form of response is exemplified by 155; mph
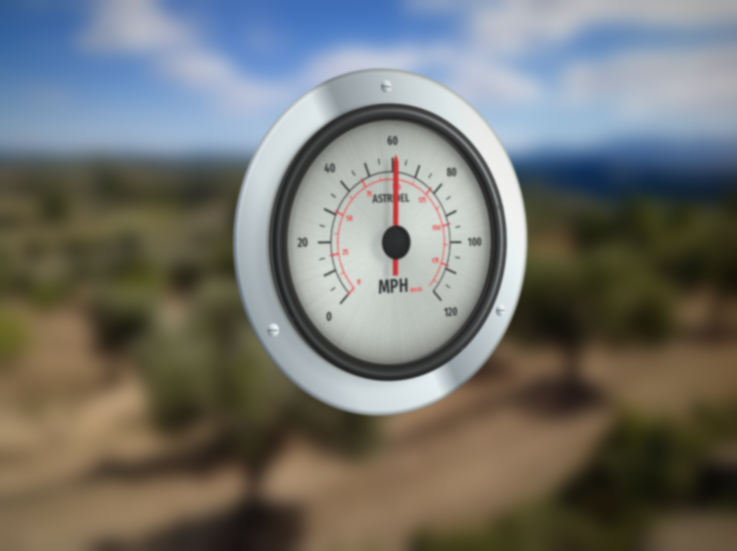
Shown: 60; mph
